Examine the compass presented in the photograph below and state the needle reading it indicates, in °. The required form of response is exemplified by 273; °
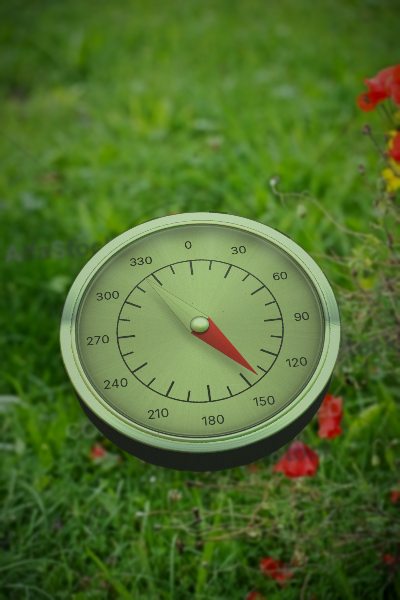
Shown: 142.5; °
